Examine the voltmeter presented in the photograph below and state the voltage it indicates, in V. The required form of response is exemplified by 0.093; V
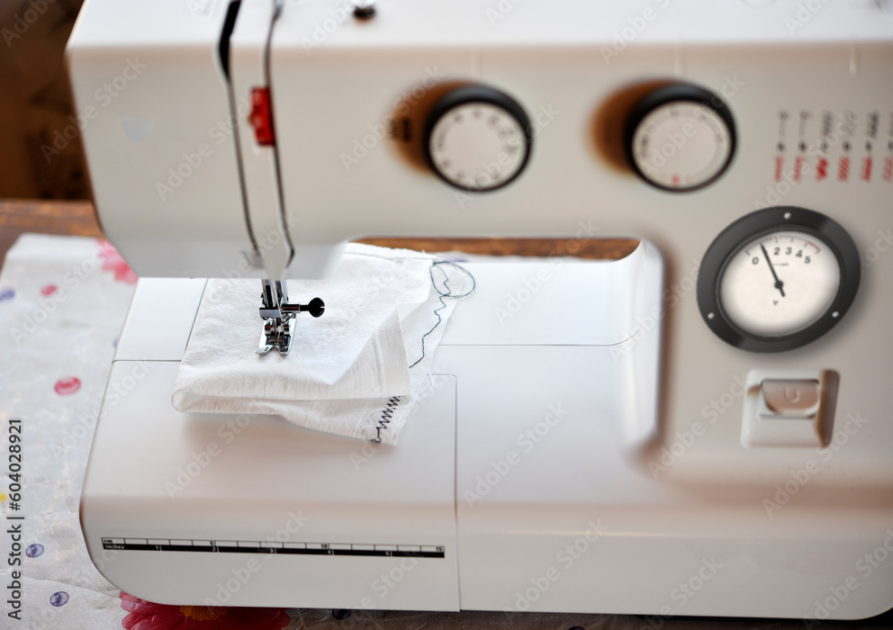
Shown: 1; V
